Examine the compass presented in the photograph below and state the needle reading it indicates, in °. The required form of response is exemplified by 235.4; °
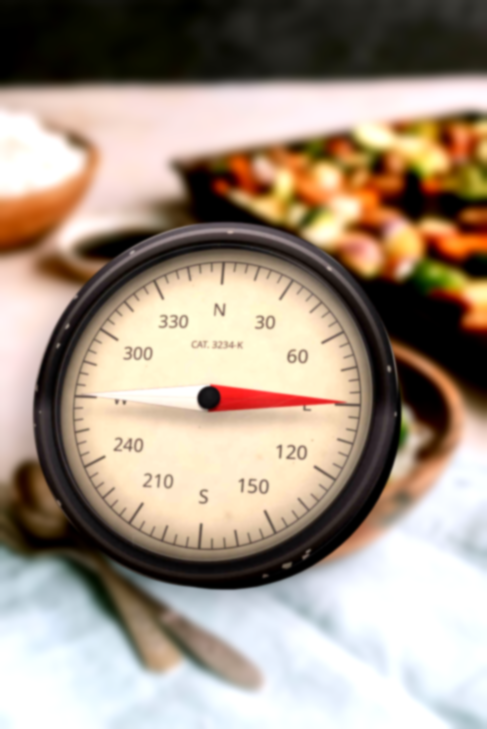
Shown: 90; °
